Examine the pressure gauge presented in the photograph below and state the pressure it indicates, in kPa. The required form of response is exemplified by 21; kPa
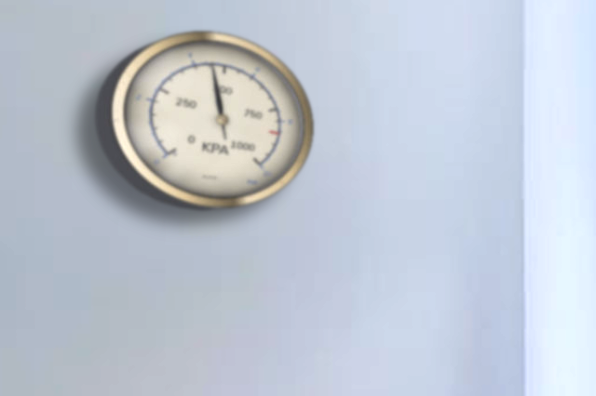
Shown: 450; kPa
